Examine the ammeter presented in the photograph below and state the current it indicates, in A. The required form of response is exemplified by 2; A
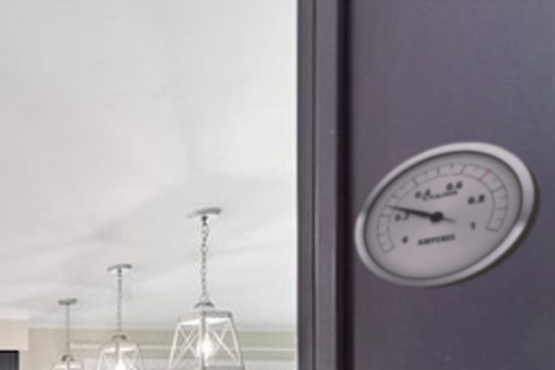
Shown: 0.25; A
